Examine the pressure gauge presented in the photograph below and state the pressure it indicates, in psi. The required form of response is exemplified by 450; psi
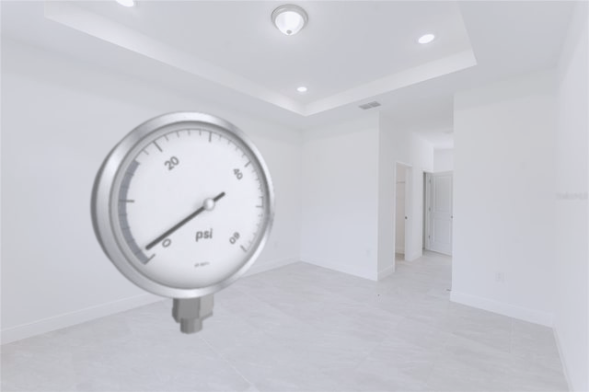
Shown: 2; psi
